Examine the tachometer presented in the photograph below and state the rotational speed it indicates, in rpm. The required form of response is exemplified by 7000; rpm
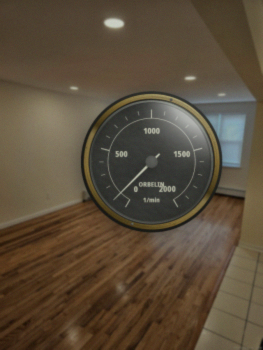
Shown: 100; rpm
